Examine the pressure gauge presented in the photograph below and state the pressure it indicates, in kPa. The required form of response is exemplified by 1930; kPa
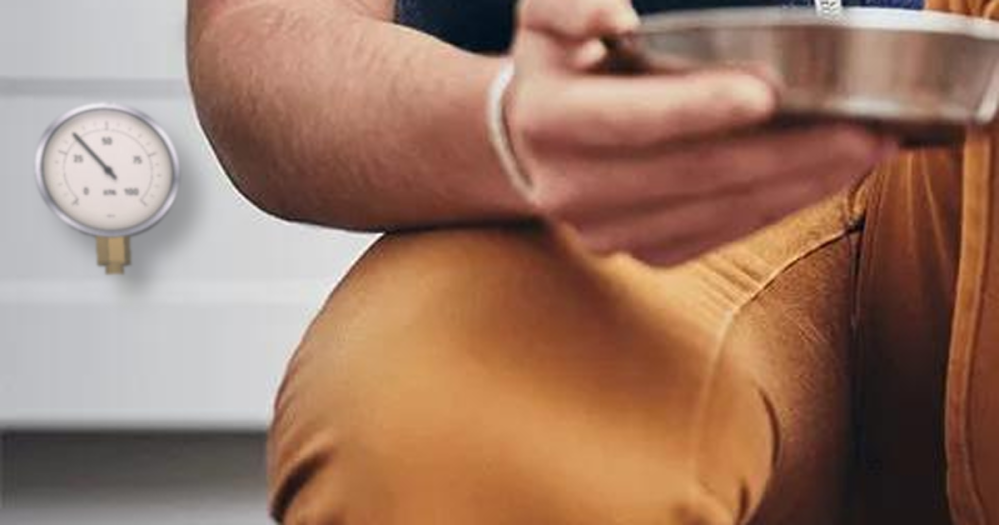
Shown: 35; kPa
